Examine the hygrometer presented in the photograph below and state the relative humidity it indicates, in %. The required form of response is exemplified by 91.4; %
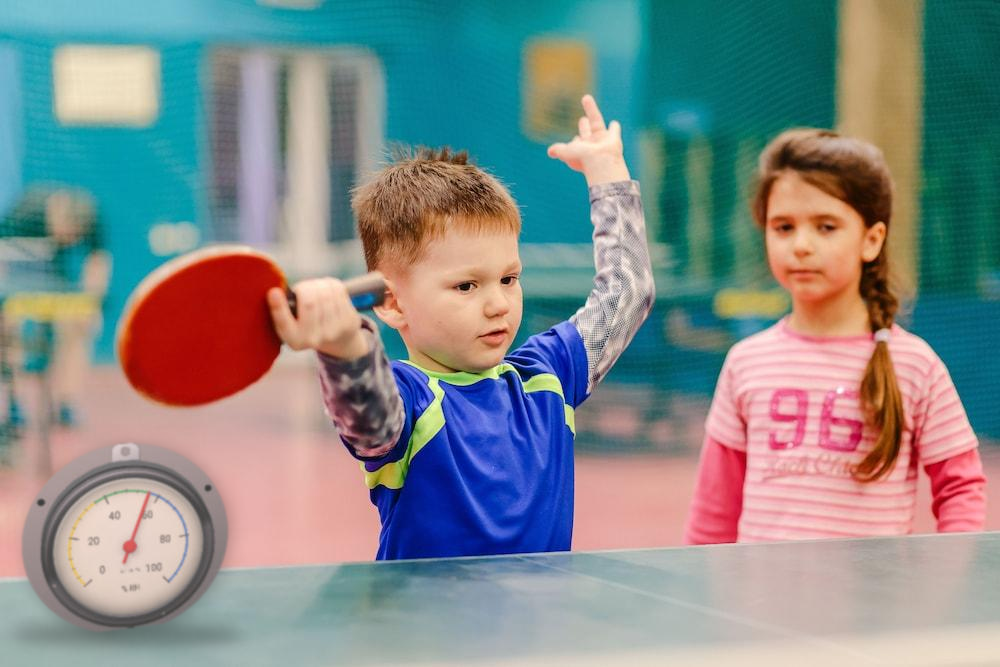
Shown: 56; %
